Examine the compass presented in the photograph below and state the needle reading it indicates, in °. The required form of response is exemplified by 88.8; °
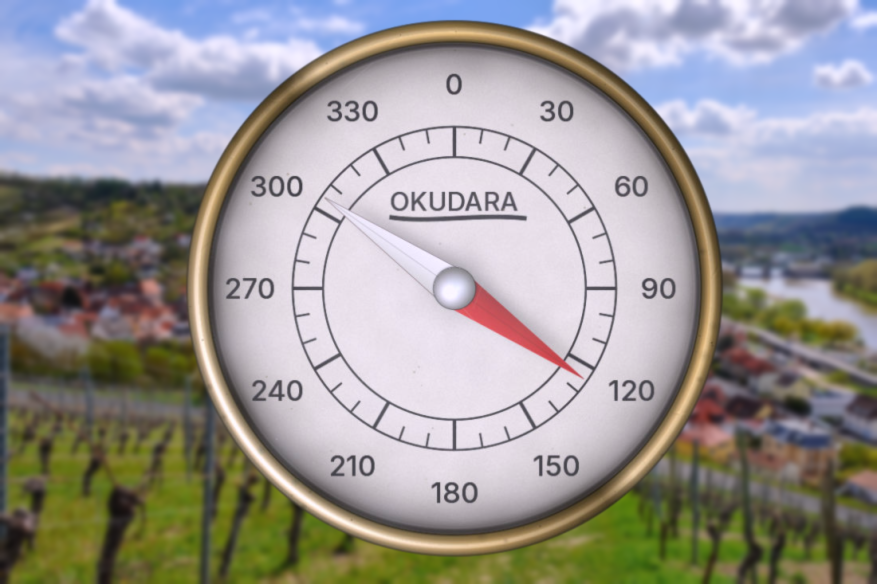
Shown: 125; °
